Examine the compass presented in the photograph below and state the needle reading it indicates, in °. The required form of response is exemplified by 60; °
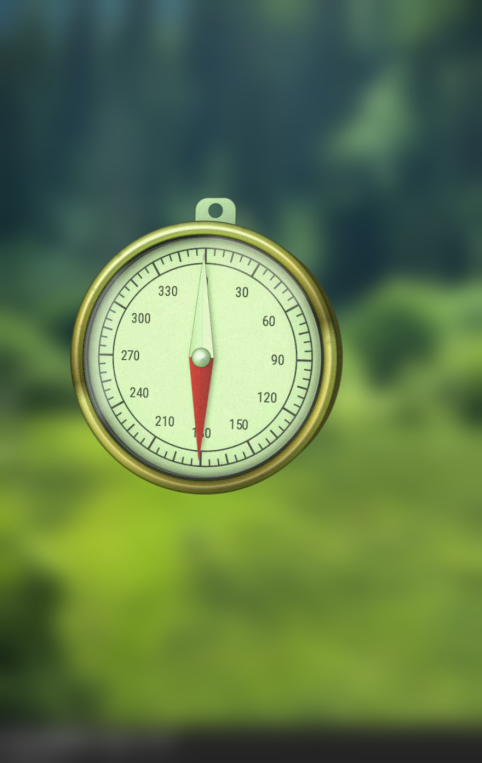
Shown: 180; °
